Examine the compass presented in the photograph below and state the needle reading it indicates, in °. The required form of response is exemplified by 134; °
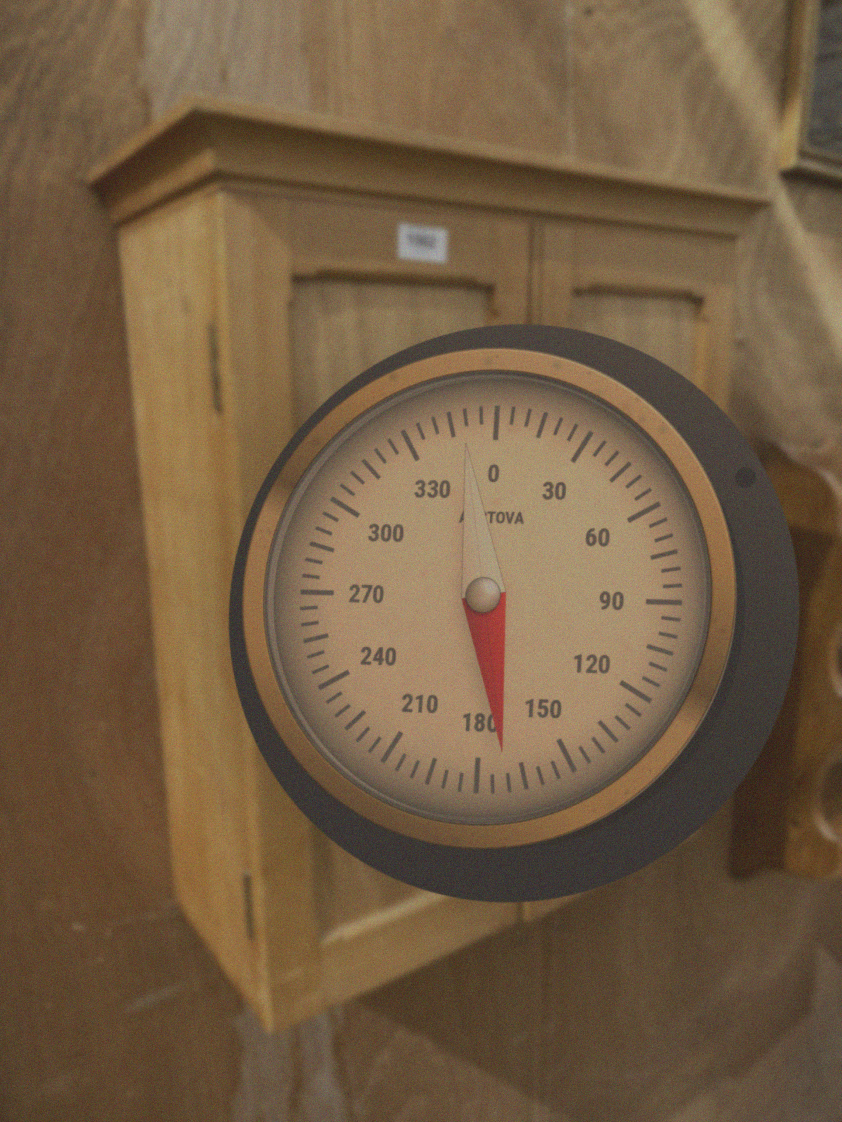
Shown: 170; °
